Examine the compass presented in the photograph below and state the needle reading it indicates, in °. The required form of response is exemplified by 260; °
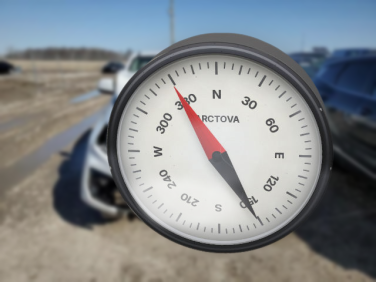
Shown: 330; °
